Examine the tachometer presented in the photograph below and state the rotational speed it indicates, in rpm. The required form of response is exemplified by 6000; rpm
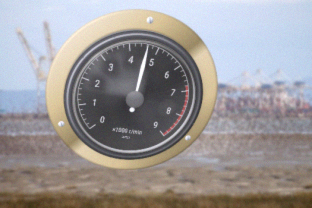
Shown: 4600; rpm
